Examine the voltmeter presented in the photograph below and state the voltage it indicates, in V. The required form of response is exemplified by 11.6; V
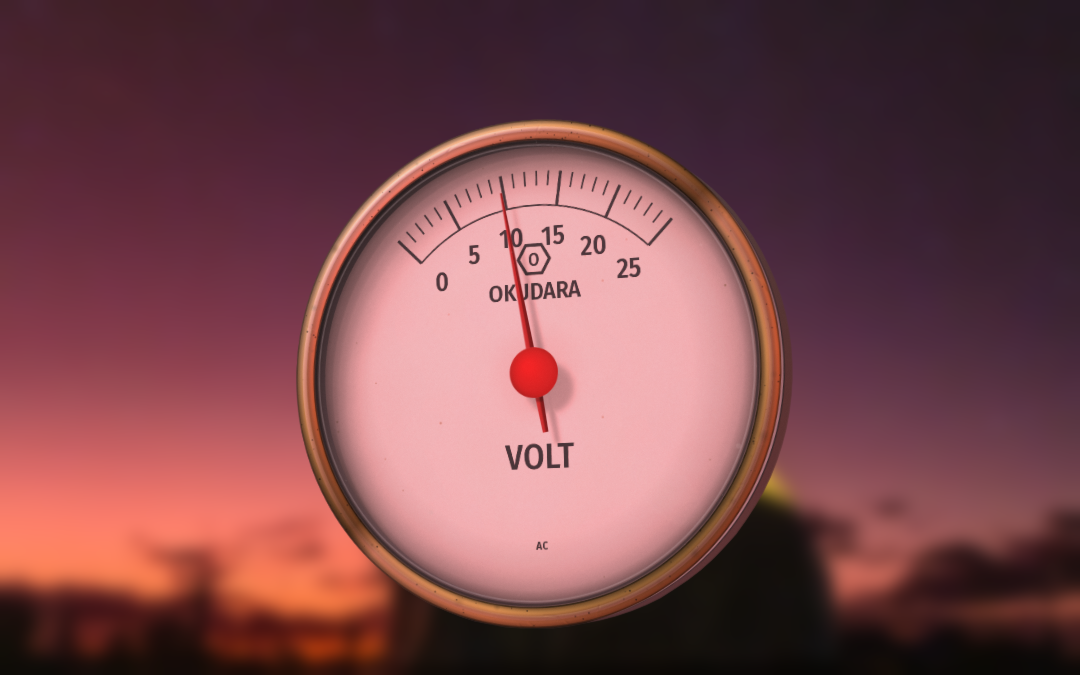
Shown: 10; V
